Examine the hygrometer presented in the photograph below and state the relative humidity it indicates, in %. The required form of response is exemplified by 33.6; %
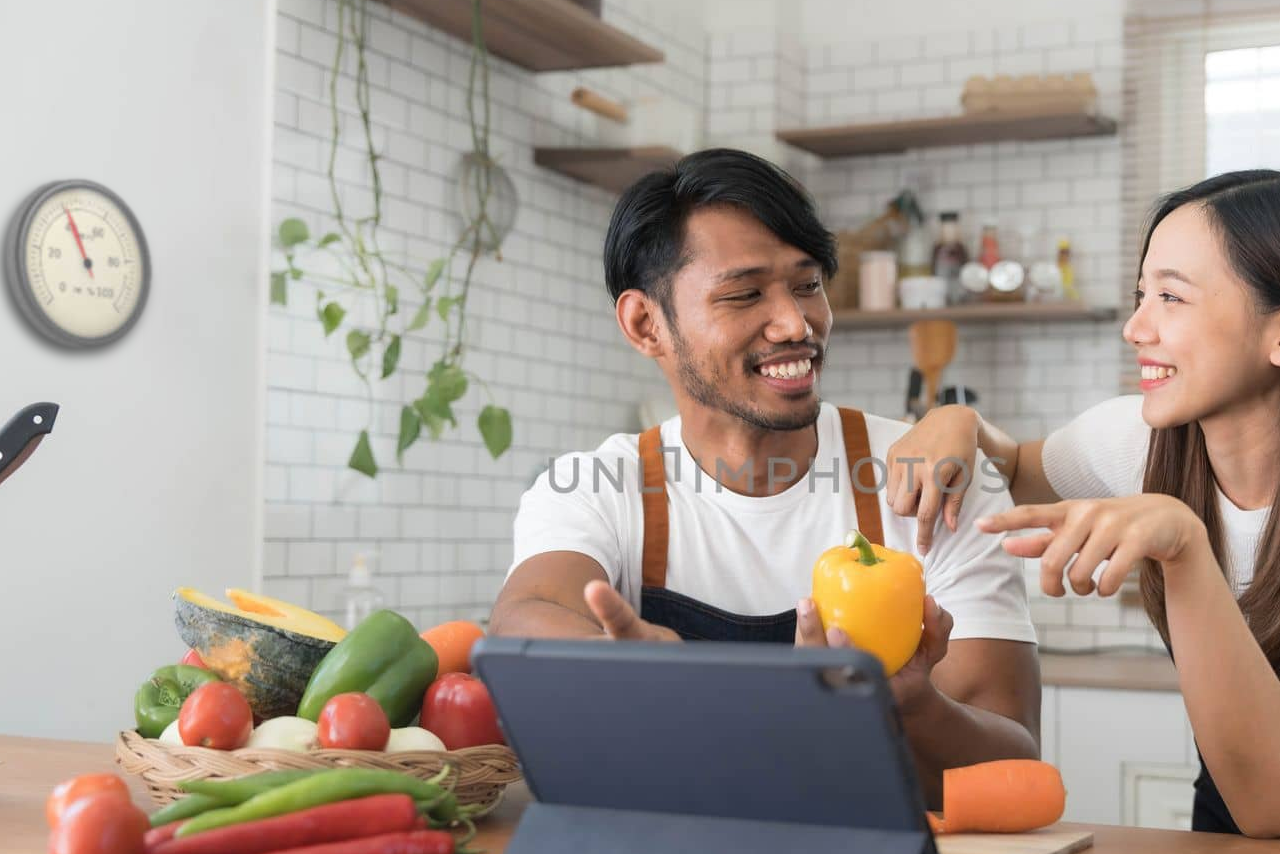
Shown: 40; %
